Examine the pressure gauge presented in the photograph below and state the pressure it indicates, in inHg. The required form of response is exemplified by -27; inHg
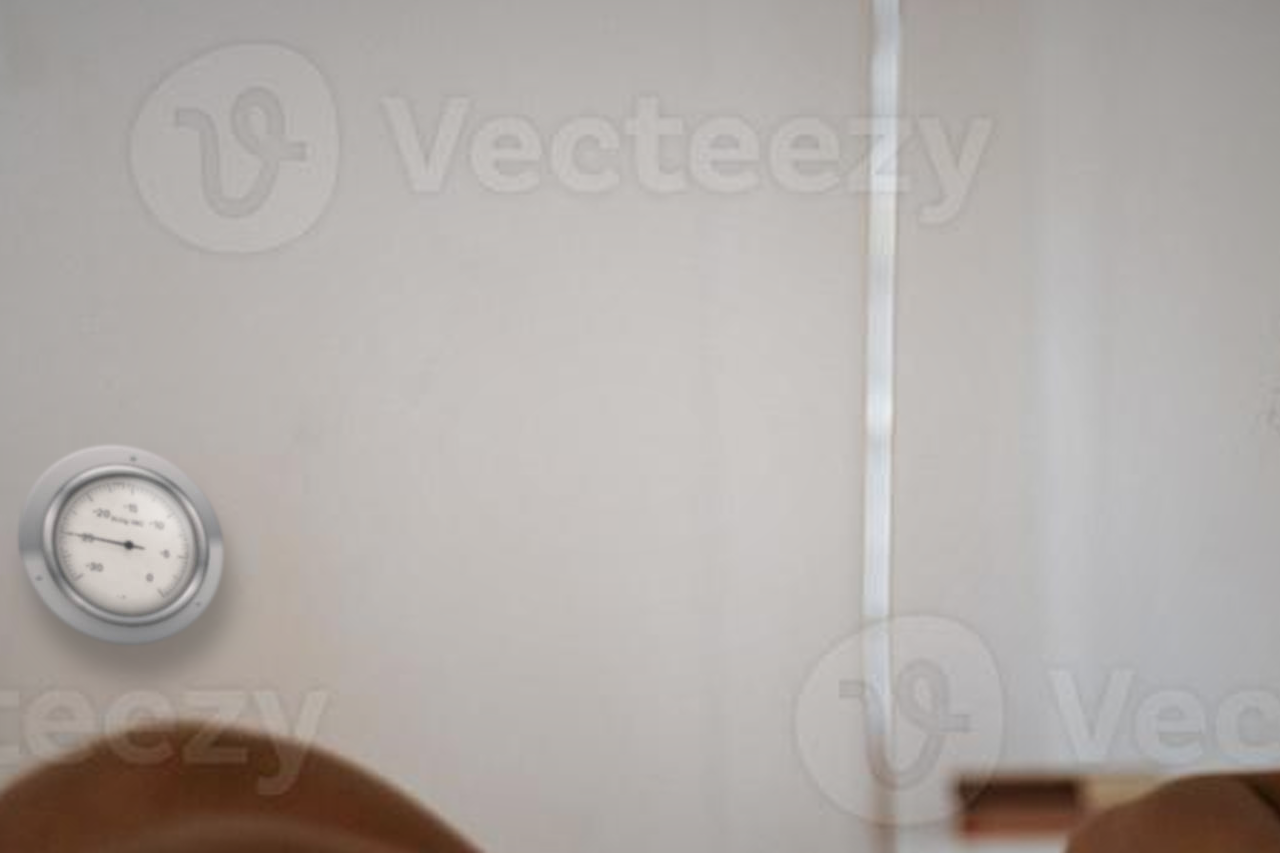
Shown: -25; inHg
